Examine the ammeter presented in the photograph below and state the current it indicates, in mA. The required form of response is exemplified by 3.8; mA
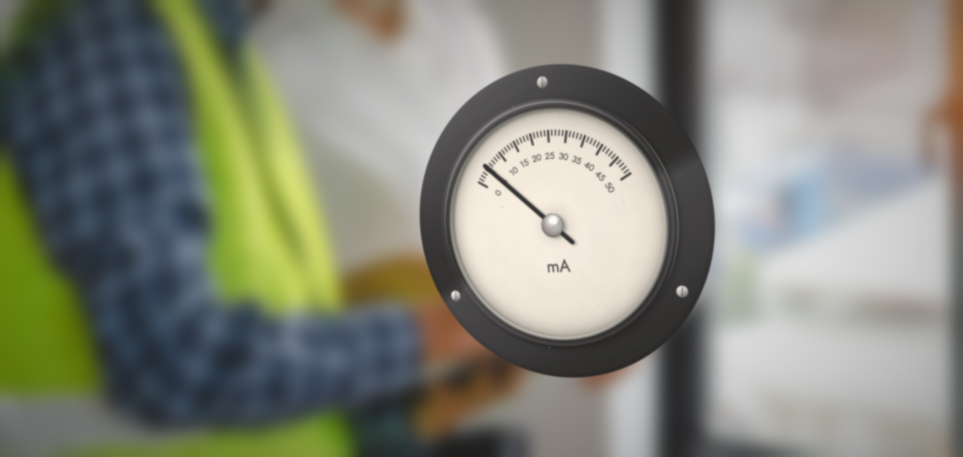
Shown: 5; mA
